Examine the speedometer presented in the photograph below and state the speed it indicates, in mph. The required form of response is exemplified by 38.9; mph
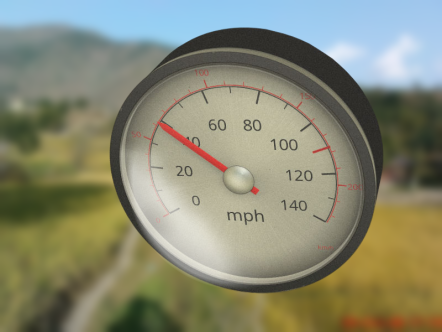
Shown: 40; mph
